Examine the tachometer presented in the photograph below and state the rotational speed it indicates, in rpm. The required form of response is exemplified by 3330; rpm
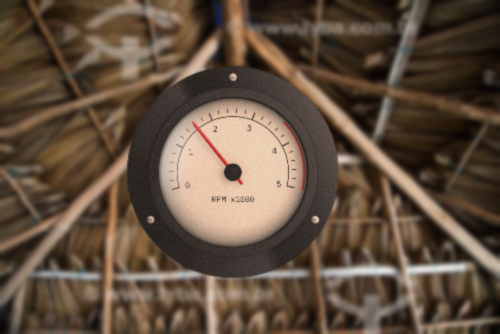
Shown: 1600; rpm
